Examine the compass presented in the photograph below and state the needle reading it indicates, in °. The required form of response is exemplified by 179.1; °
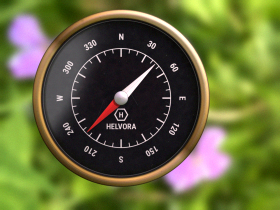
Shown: 225; °
